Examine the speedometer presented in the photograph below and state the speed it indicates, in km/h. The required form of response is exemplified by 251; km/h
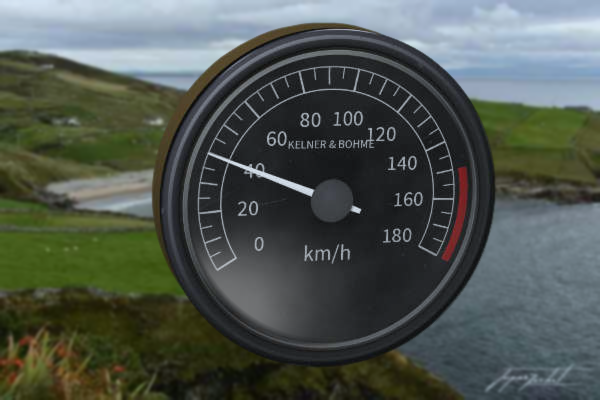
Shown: 40; km/h
